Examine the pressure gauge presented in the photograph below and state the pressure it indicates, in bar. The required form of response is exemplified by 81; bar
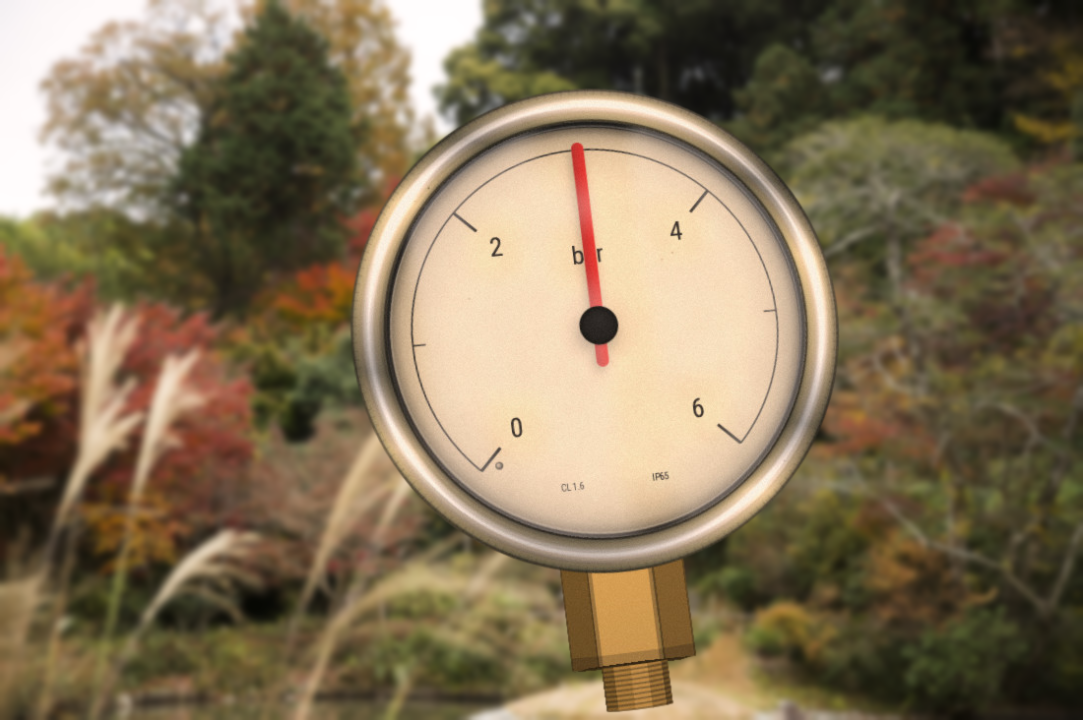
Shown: 3; bar
